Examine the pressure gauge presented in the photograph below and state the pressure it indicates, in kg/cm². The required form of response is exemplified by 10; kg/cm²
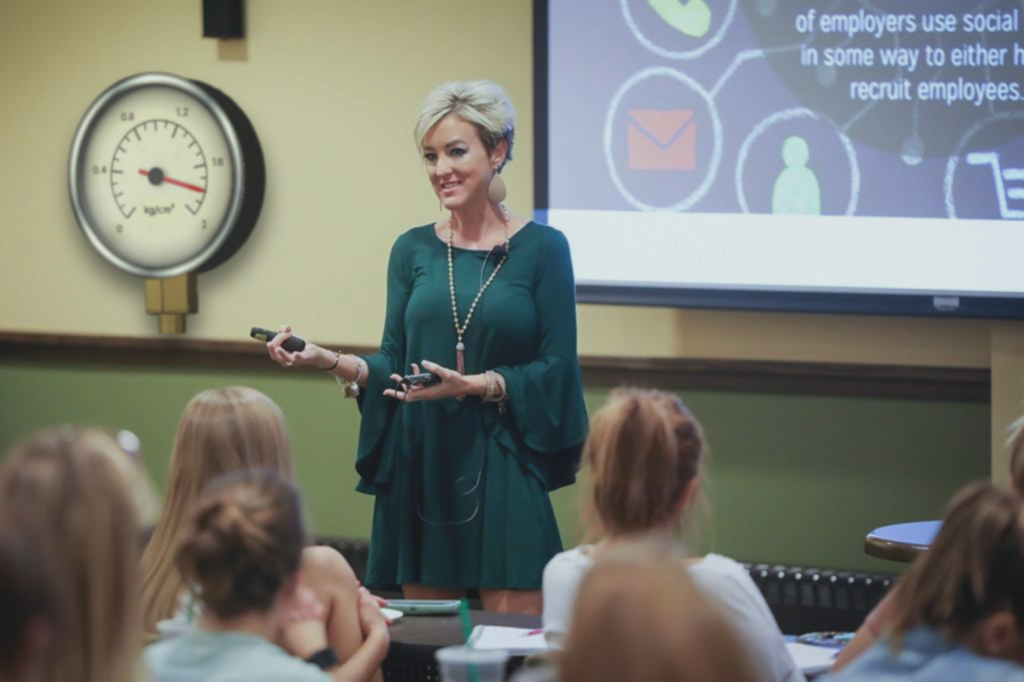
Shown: 1.8; kg/cm²
